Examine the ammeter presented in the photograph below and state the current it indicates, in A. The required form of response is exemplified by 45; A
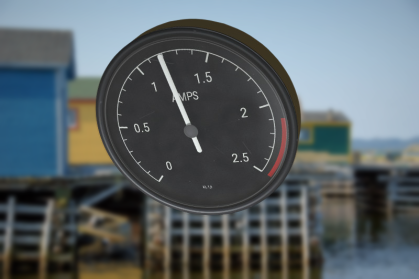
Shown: 1.2; A
